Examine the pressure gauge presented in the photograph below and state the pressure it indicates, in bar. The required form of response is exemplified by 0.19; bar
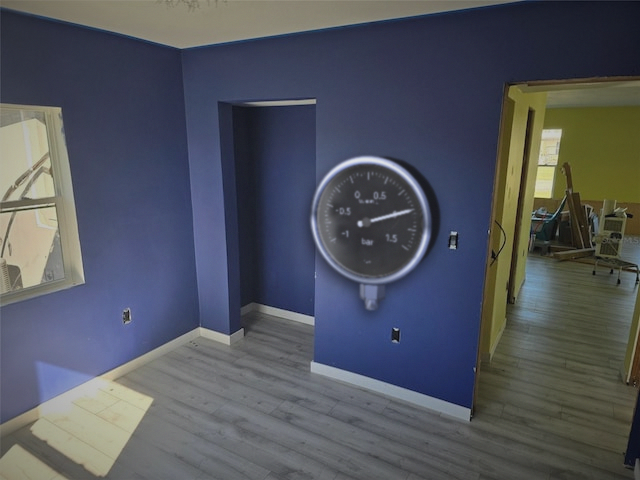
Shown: 1; bar
